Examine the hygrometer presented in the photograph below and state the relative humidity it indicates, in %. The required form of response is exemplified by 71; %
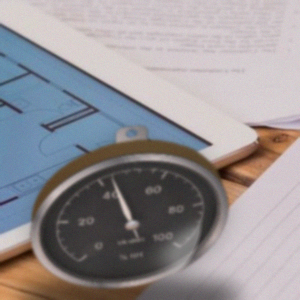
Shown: 44; %
